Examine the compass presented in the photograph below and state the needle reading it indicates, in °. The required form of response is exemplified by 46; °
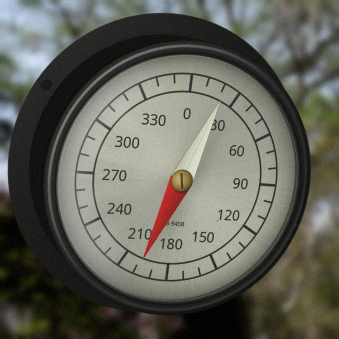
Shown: 200; °
